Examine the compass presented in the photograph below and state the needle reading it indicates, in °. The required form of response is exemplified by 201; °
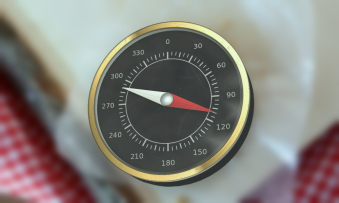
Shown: 110; °
